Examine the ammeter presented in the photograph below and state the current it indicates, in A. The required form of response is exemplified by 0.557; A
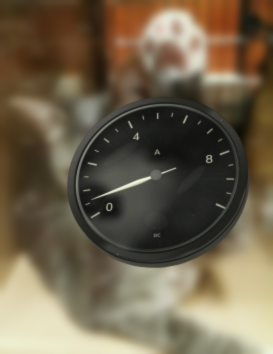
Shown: 0.5; A
